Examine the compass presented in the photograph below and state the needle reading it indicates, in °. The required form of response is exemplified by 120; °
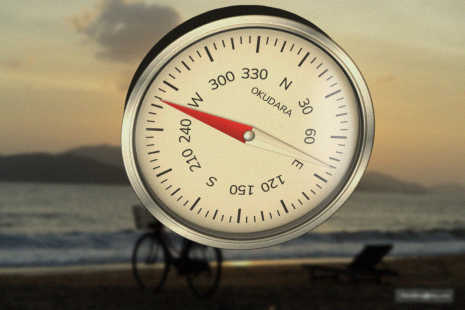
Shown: 260; °
